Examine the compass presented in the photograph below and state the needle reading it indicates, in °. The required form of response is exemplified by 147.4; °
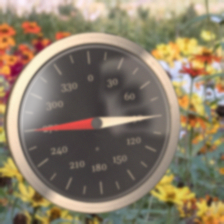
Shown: 270; °
